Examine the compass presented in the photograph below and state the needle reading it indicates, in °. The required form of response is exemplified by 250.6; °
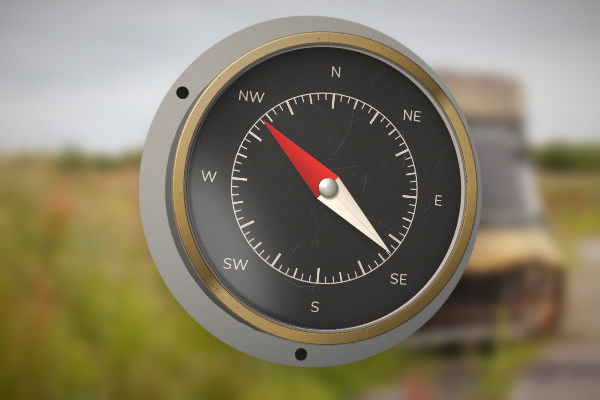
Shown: 310; °
